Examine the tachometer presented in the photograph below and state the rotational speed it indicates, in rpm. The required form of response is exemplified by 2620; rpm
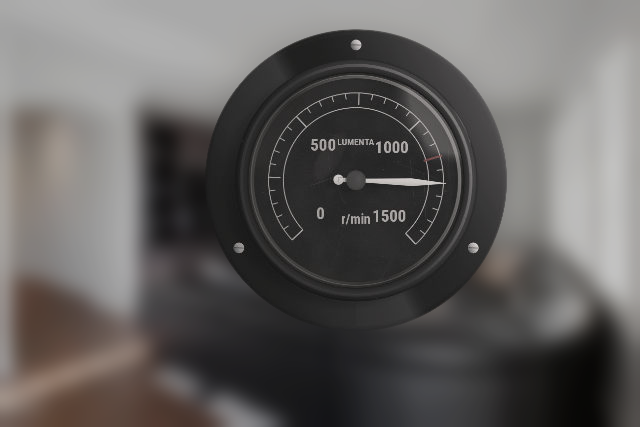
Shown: 1250; rpm
